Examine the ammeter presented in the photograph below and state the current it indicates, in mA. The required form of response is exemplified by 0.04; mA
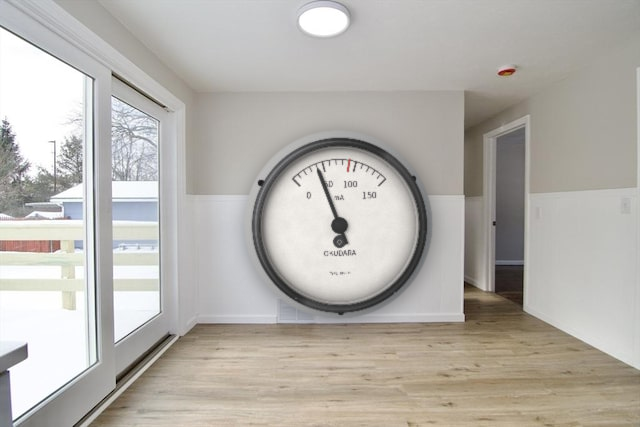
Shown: 40; mA
